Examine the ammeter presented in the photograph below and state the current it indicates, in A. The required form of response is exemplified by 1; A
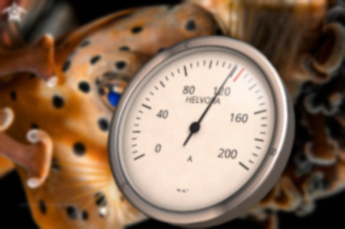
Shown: 120; A
